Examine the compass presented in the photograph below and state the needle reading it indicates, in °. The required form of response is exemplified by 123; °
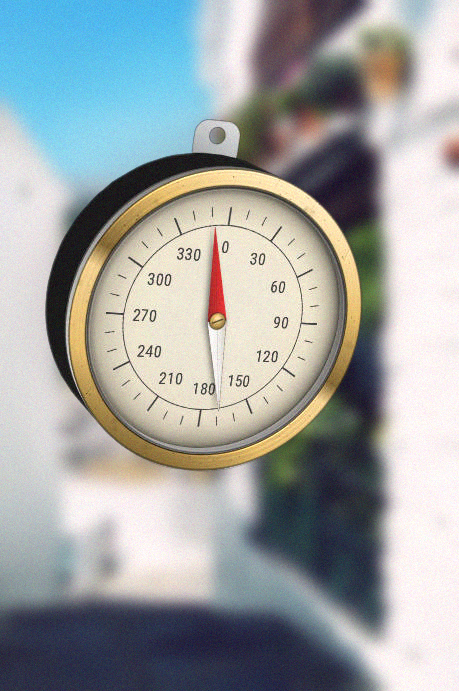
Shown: 350; °
